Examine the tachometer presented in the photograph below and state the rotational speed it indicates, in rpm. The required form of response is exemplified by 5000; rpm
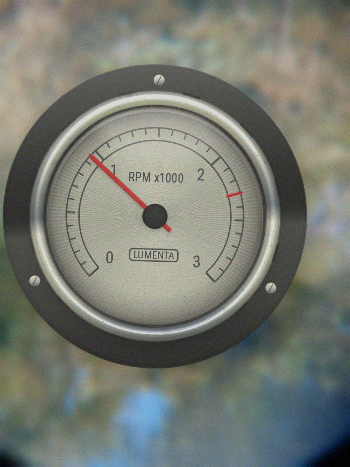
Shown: 950; rpm
